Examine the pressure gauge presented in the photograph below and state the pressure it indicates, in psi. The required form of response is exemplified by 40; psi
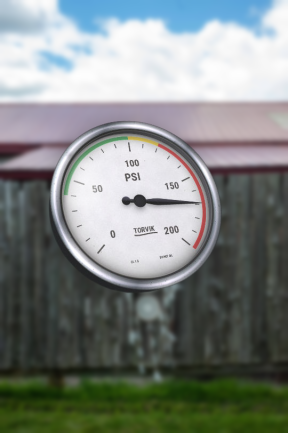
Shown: 170; psi
